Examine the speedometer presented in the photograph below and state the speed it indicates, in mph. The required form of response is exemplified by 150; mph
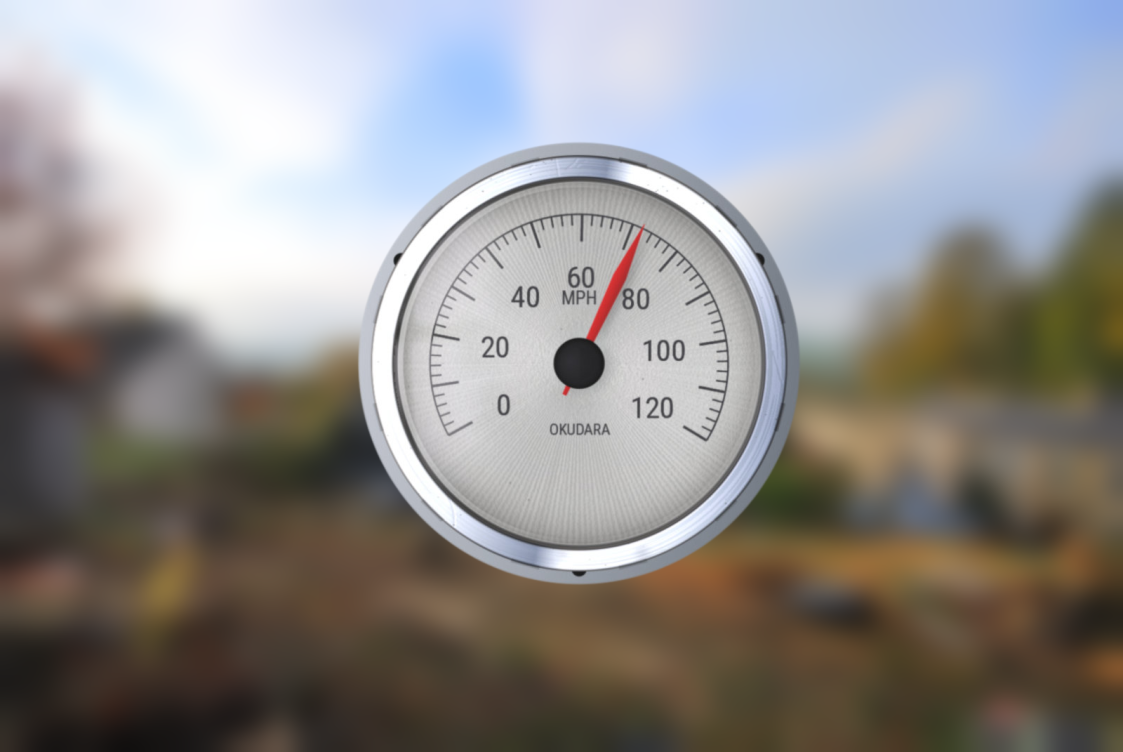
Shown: 72; mph
